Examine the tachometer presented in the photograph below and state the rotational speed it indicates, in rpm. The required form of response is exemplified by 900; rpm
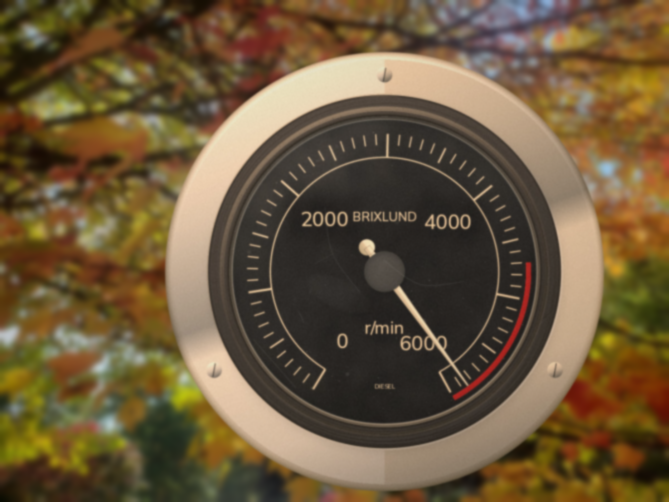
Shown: 5850; rpm
